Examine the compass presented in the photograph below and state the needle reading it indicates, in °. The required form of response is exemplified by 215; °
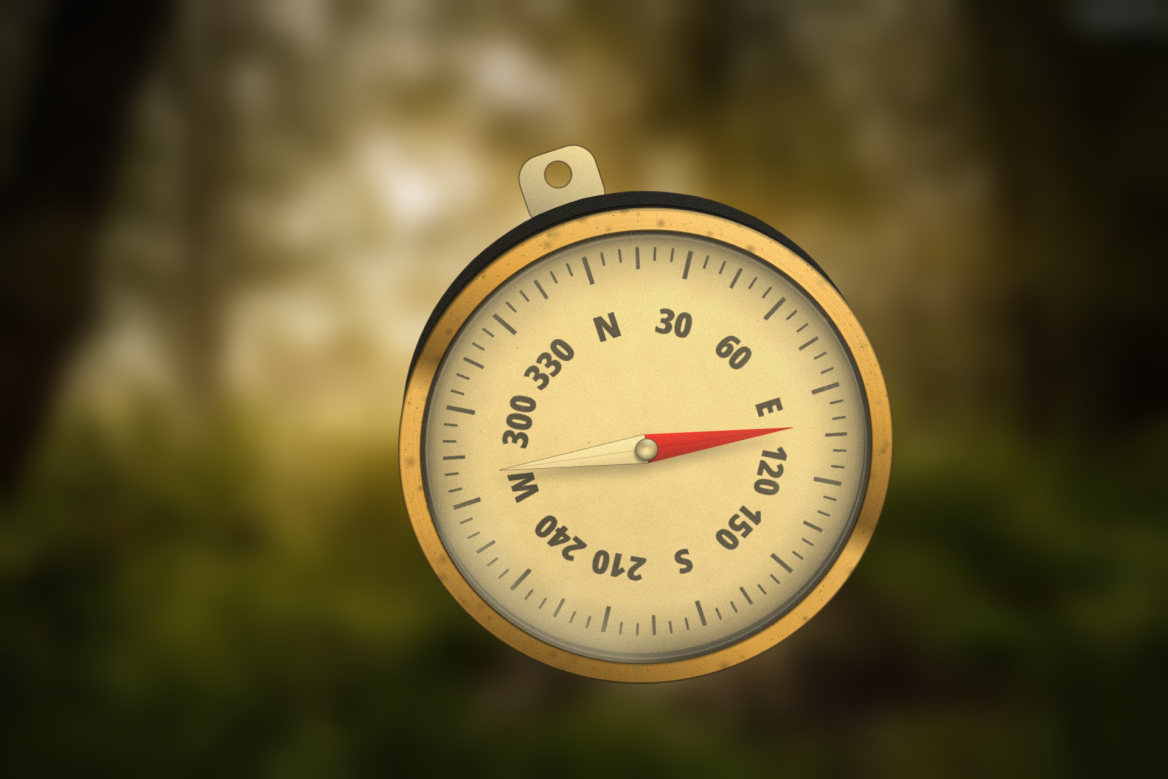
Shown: 100; °
